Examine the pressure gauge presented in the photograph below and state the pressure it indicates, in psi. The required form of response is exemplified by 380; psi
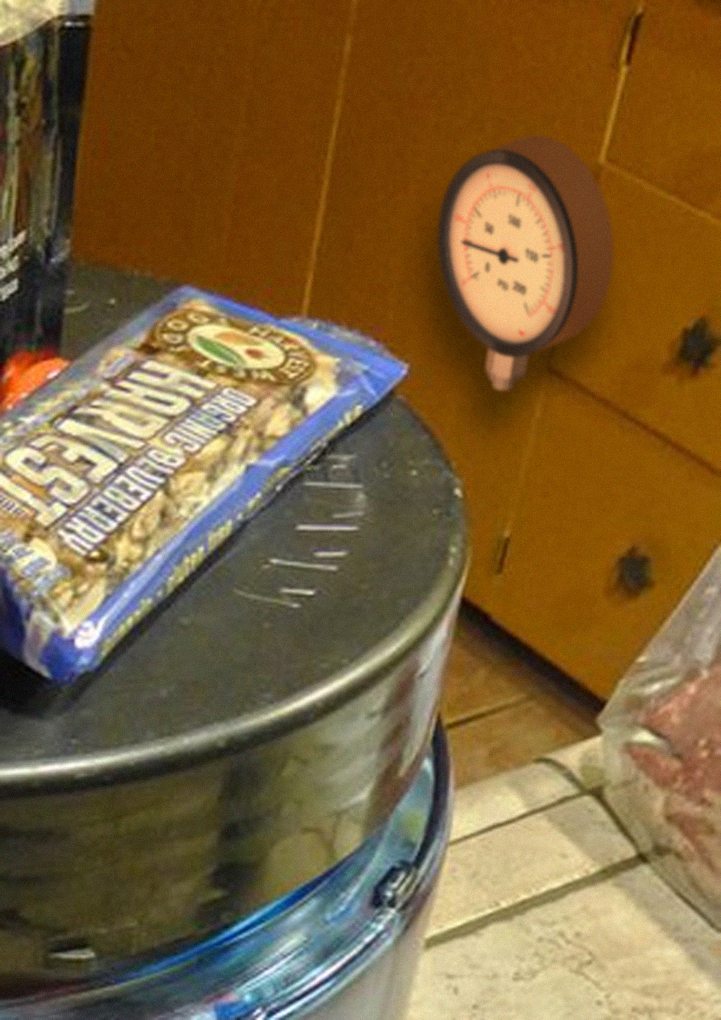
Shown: 25; psi
